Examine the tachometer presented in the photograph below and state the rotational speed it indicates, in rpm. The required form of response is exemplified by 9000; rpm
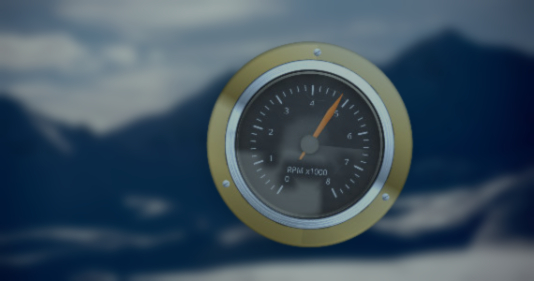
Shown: 4800; rpm
